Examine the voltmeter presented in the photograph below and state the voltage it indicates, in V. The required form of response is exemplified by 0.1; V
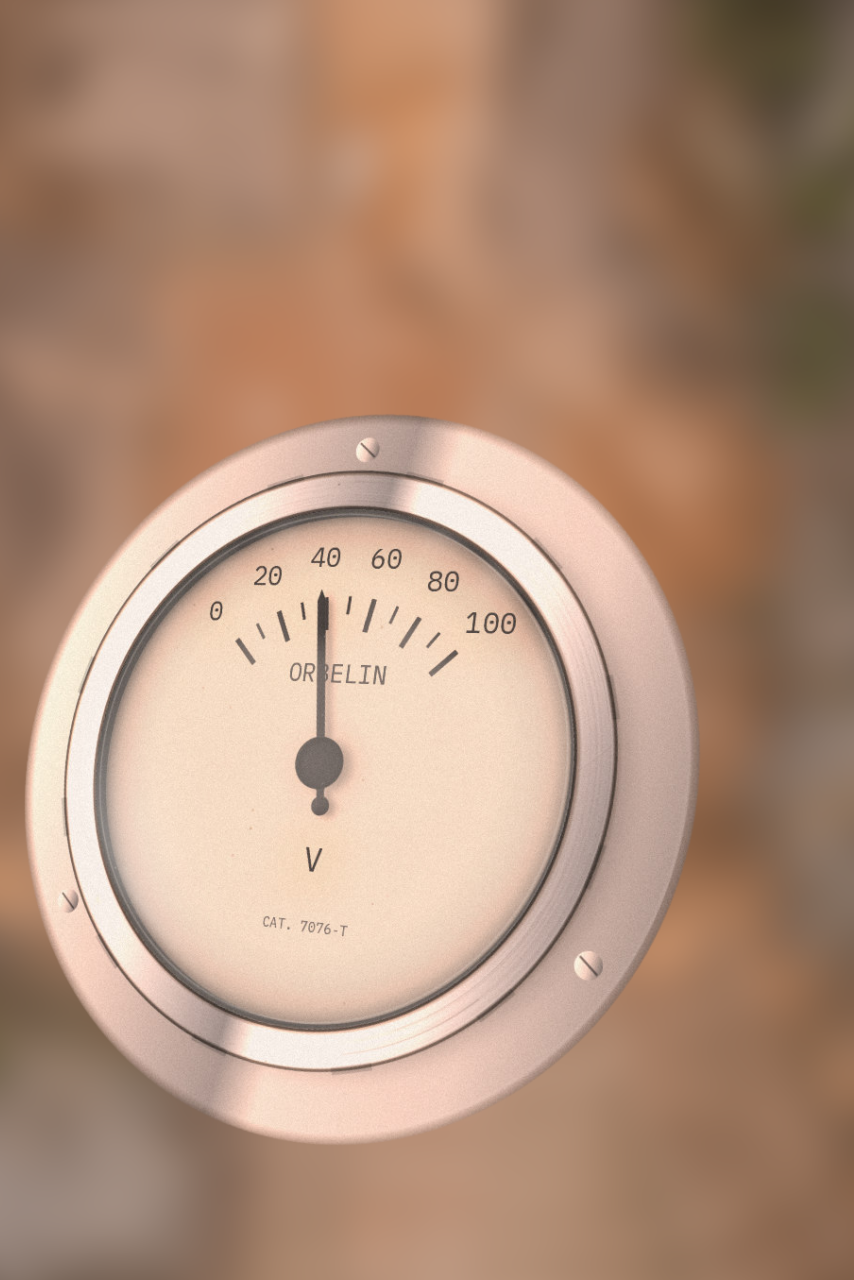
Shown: 40; V
